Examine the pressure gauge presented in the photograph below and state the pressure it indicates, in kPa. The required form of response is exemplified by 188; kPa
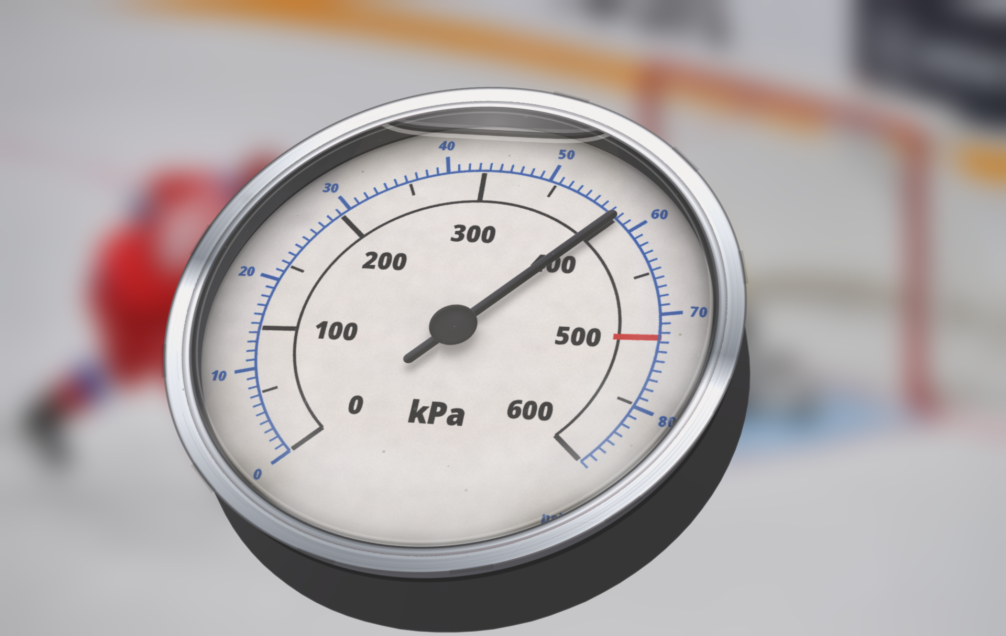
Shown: 400; kPa
